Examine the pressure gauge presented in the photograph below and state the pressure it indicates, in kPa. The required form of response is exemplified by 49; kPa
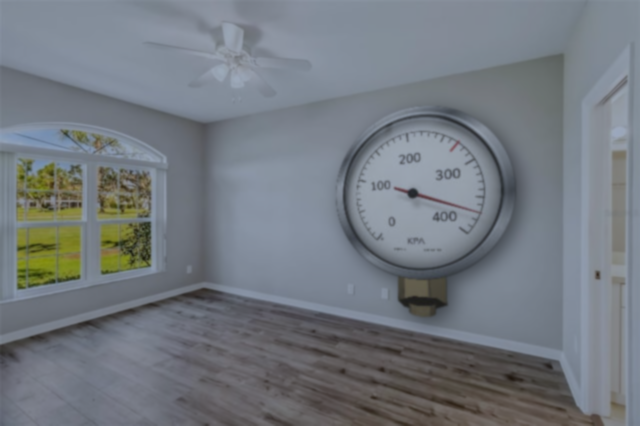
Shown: 370; kPa
